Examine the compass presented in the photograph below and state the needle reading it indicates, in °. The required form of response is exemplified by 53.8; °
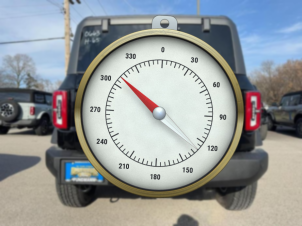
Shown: 310; °
